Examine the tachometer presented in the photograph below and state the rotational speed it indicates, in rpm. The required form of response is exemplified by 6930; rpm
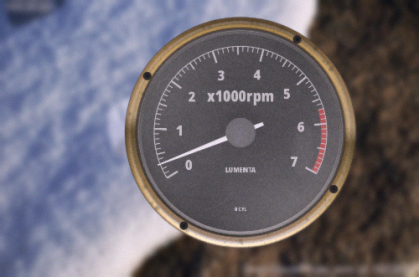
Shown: 300; rpm
